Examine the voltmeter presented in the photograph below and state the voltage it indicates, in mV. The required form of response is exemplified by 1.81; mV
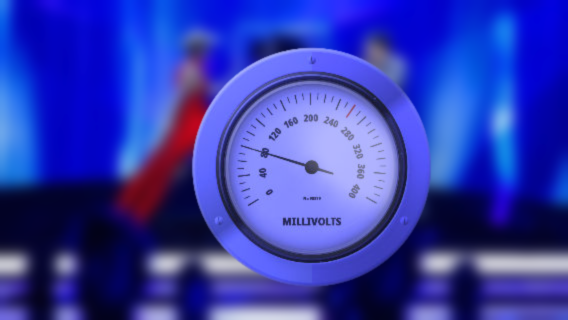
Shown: 80; mV
